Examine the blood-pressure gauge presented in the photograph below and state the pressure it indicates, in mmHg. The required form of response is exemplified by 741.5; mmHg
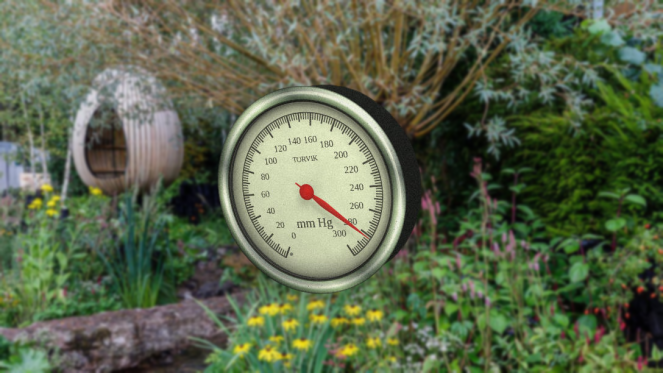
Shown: 280; mmHg
